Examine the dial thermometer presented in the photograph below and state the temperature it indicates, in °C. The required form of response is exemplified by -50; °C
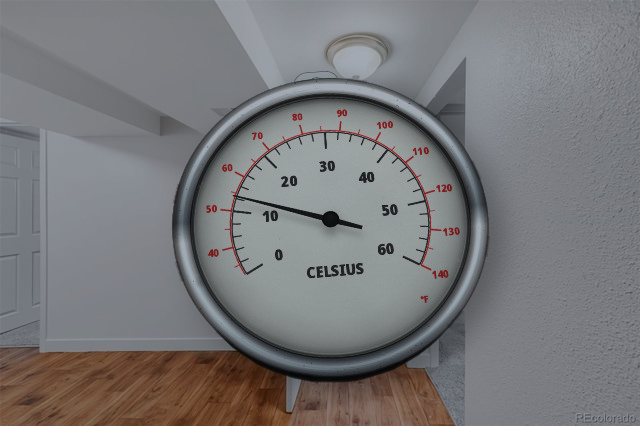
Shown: 12; °C
